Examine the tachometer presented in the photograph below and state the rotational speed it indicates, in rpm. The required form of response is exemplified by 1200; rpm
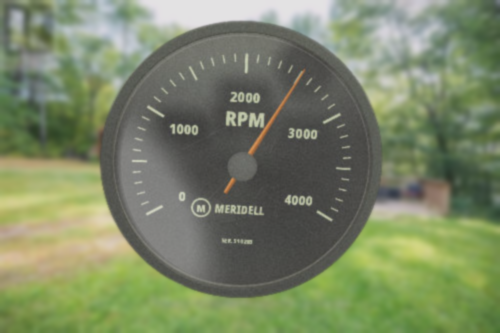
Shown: 2500; rpm
